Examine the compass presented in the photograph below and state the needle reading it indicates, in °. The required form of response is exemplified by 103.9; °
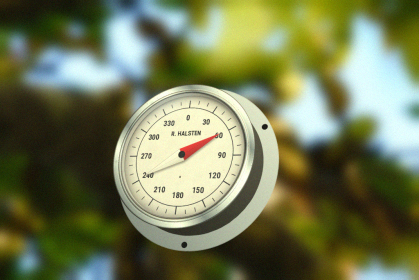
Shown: 60; °
